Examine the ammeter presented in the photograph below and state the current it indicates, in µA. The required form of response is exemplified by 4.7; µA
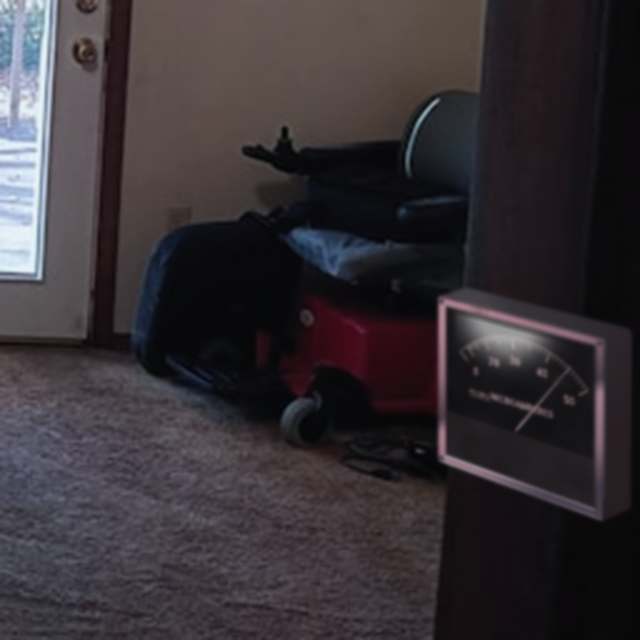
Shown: 45; µA
